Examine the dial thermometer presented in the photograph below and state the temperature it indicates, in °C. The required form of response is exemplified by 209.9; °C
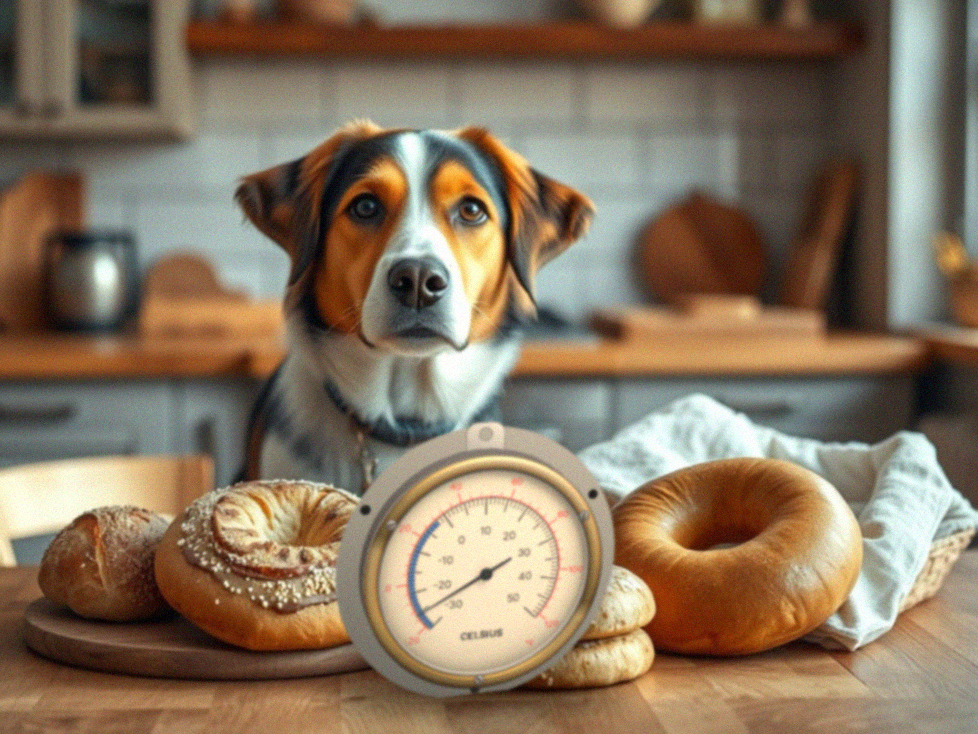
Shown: -25; °C
